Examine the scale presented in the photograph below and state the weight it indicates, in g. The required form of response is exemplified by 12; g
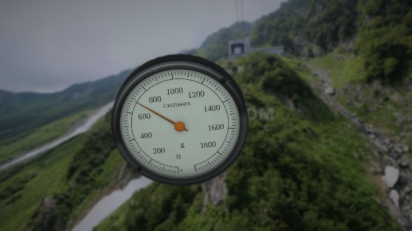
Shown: 700; g
